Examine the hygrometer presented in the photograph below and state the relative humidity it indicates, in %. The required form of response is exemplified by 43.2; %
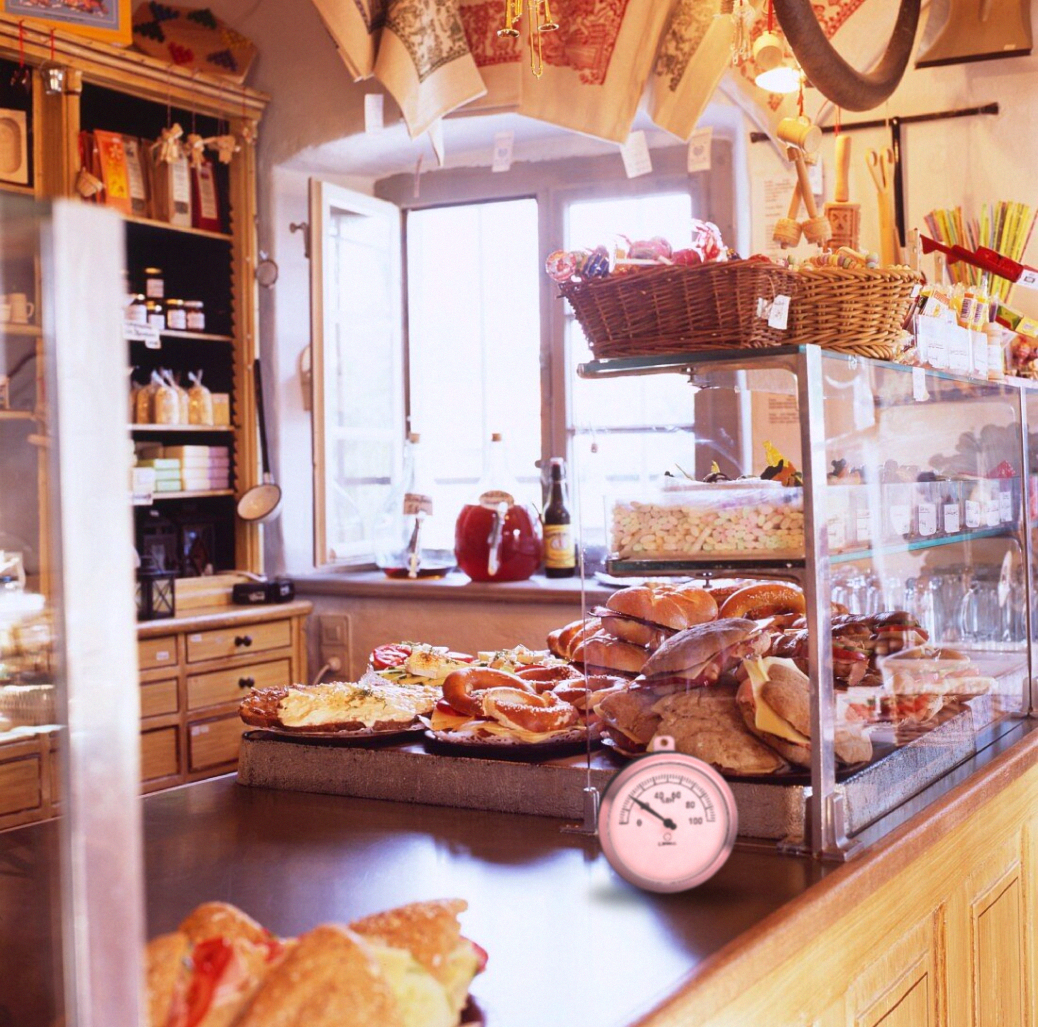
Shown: 20; %
